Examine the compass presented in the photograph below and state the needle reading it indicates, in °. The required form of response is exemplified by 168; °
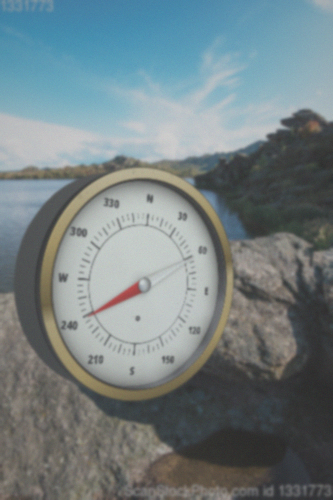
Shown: 240; °
